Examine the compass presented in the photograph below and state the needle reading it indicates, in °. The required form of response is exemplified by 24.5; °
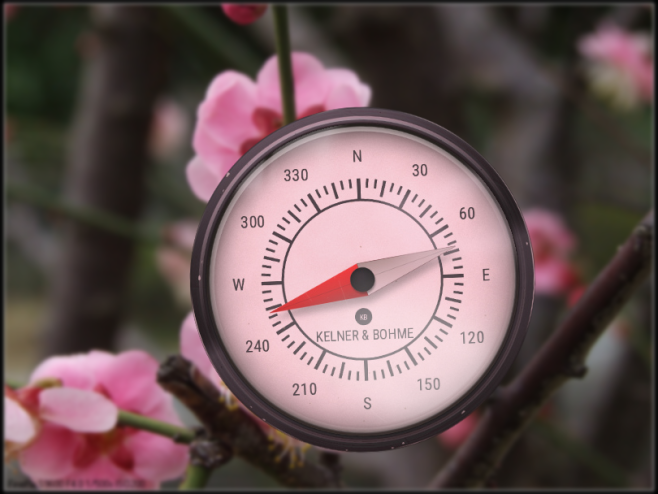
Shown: 252.5; °
